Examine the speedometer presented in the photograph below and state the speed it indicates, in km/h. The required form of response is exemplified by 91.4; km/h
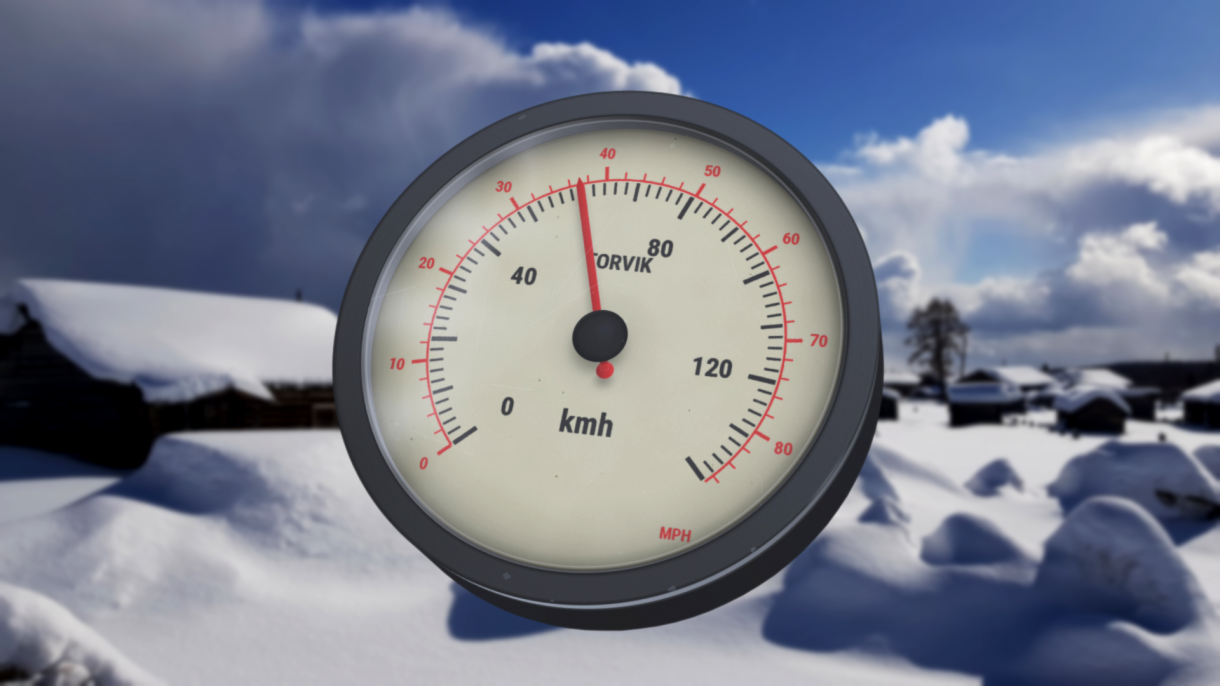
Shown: 60; km/h
